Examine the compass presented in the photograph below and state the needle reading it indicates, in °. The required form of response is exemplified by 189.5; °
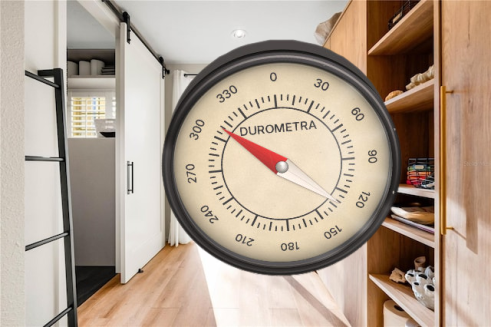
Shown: 310; °
